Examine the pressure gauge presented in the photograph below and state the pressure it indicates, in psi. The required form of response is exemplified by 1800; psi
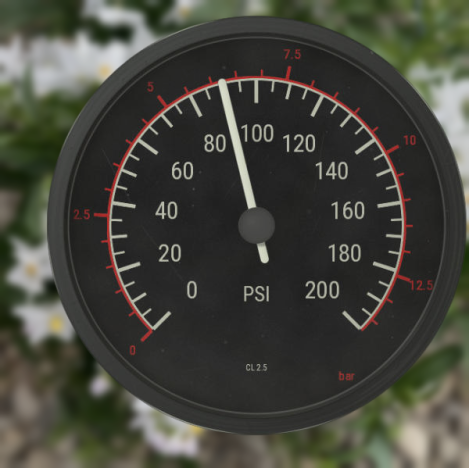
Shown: 90; psi
